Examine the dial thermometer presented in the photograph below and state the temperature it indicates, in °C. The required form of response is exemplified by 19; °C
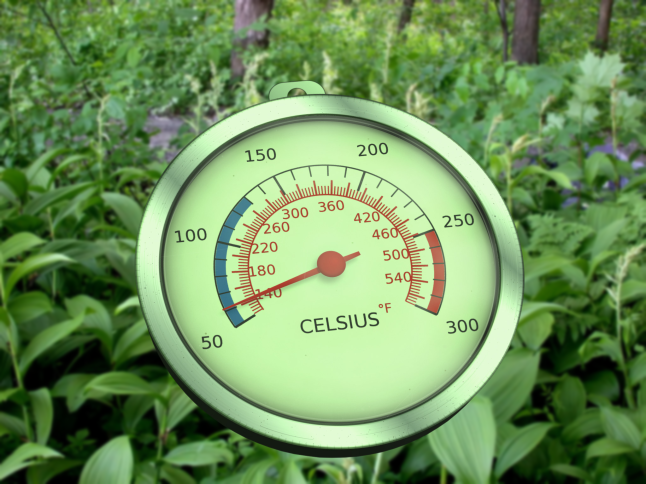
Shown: 60; °C
